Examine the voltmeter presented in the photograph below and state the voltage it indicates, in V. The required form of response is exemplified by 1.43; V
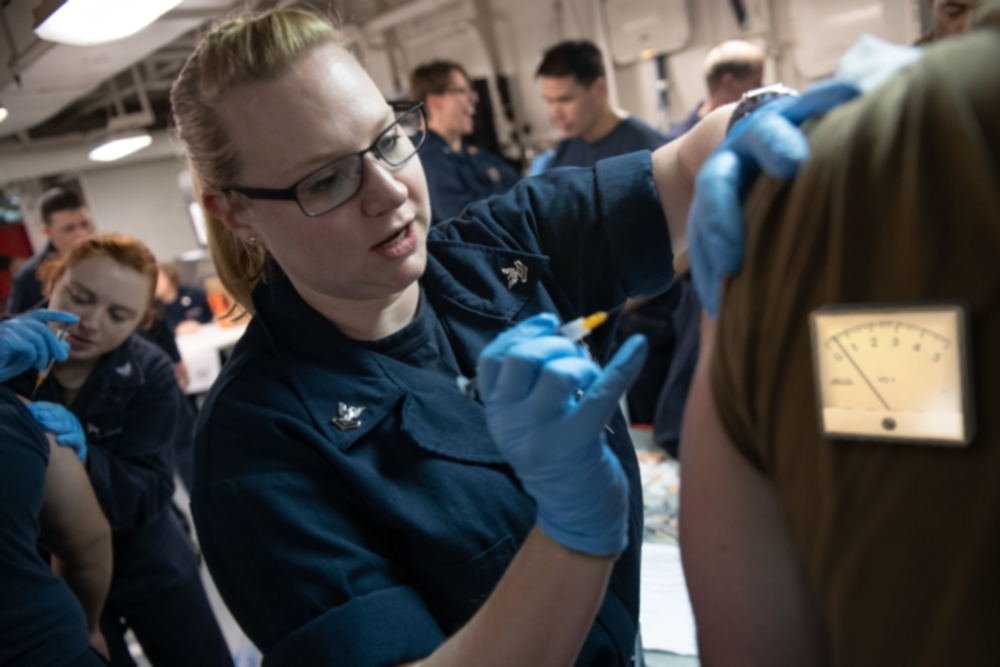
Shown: 0.5; V
